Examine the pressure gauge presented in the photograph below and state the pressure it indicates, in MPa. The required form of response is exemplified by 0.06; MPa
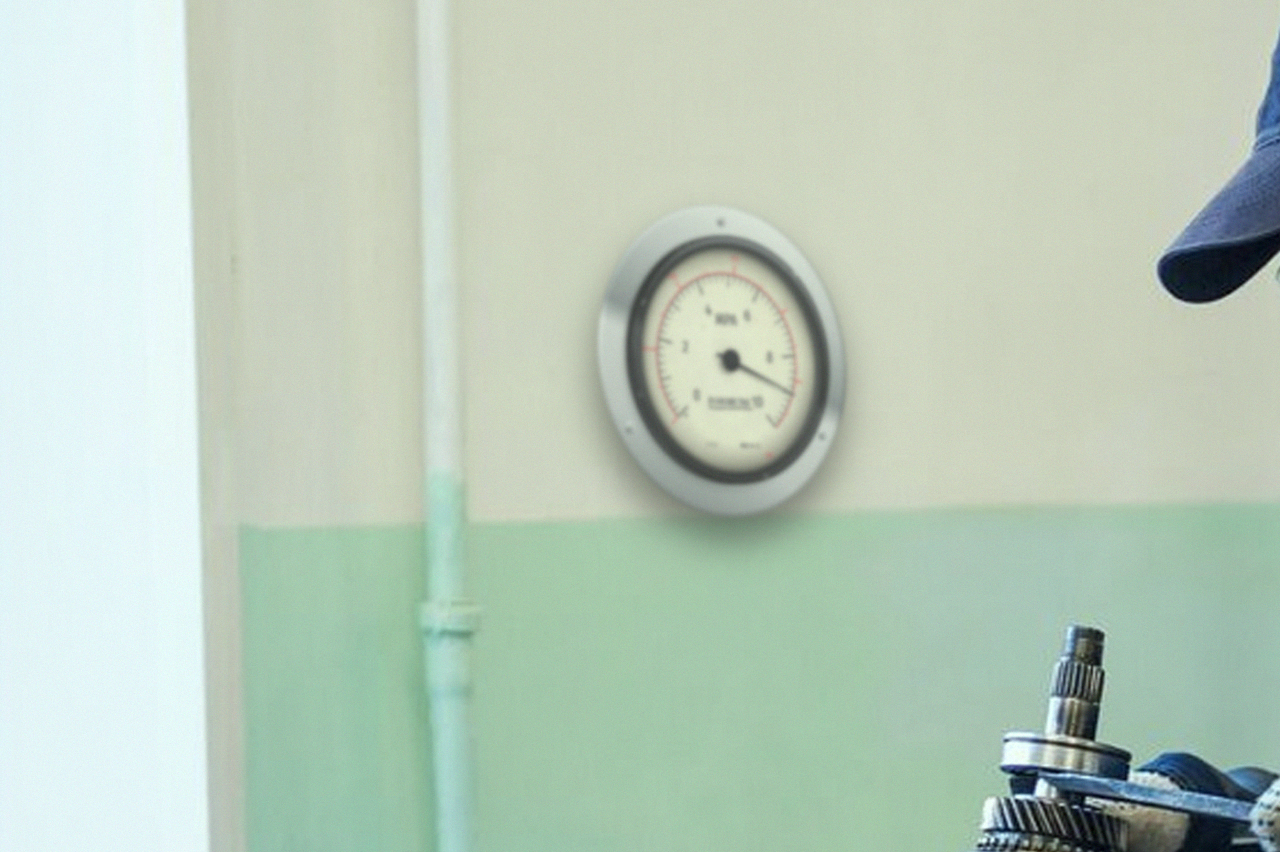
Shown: 9; MPa
